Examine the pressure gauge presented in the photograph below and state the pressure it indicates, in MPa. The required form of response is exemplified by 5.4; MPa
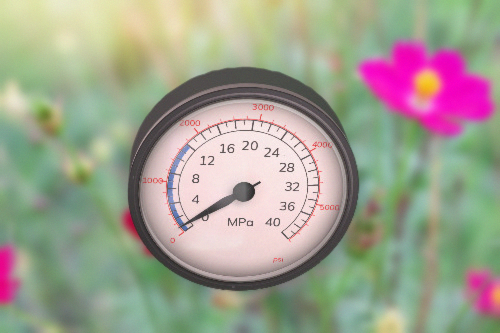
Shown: 1; MPa
